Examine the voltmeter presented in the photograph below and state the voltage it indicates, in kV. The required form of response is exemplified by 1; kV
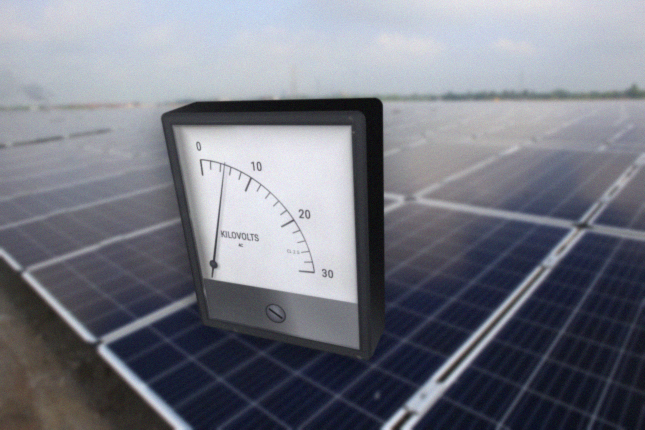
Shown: 5; kV
